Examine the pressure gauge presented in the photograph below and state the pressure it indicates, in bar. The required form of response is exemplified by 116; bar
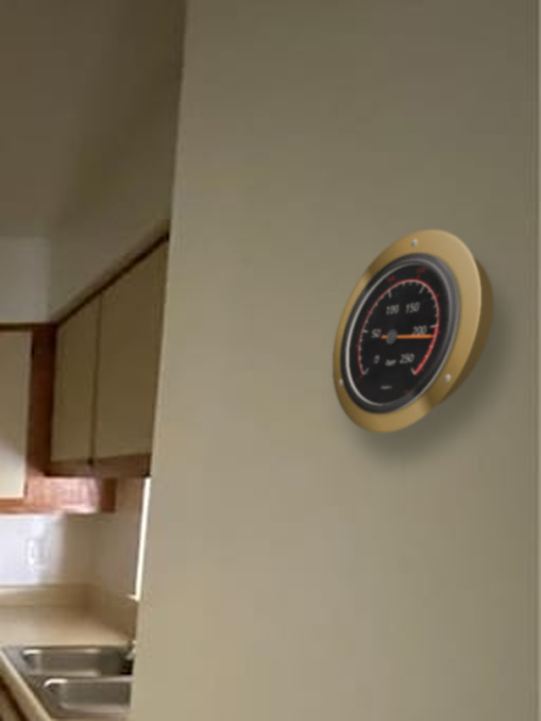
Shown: 210; bar
